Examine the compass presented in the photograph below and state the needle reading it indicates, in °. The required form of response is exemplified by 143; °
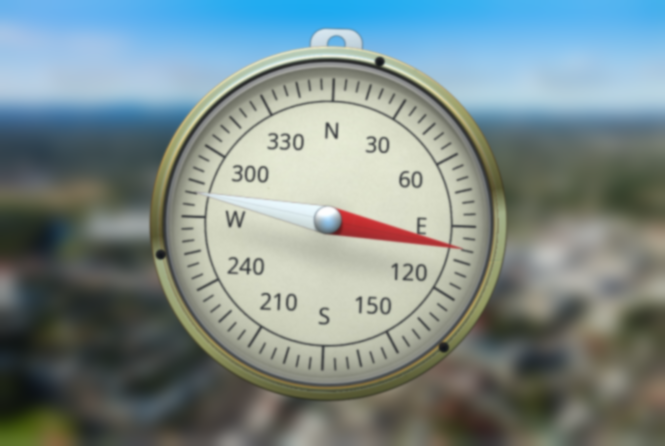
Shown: 100; °
